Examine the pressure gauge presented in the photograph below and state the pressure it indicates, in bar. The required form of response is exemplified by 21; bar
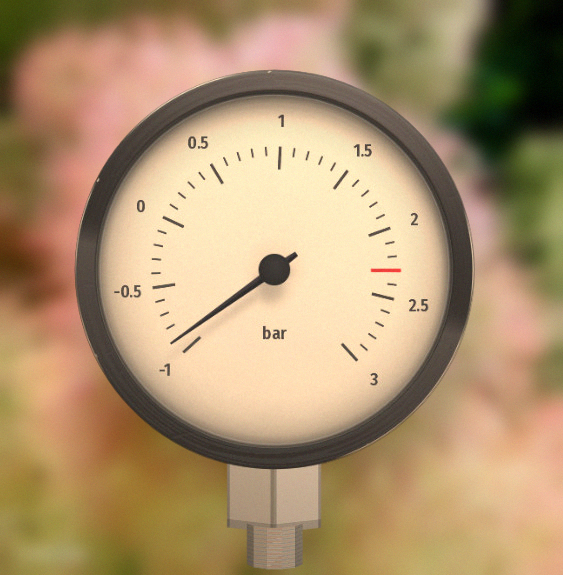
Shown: -0.9; bar
